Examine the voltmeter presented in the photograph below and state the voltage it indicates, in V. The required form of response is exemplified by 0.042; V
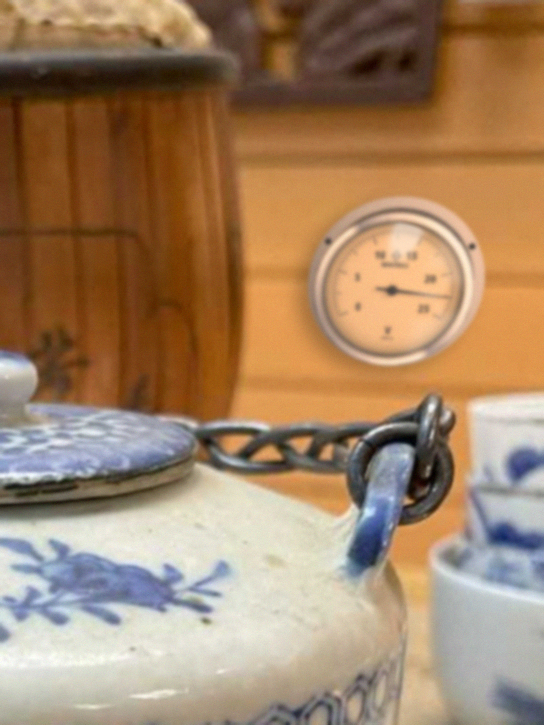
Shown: 22.5; V
